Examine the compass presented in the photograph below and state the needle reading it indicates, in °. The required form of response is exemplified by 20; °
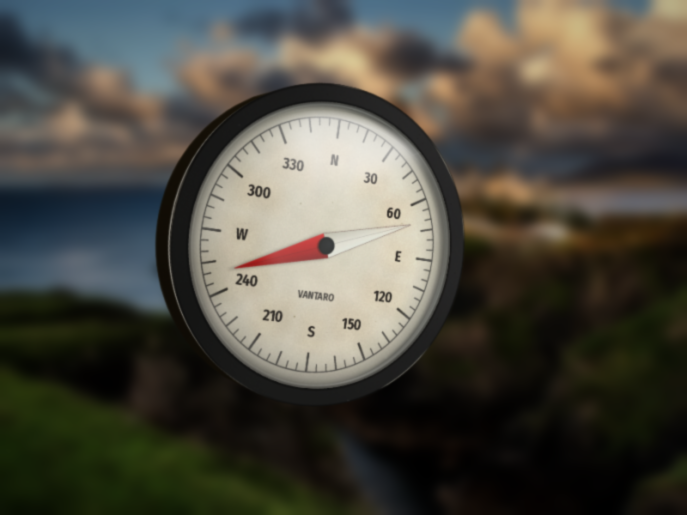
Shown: 250; °
